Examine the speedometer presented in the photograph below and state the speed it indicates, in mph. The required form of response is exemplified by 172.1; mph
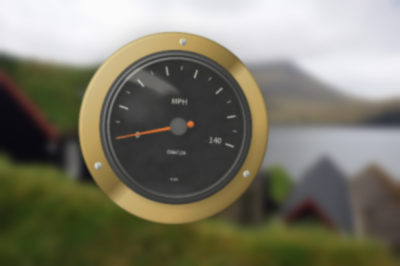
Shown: 0; mph
